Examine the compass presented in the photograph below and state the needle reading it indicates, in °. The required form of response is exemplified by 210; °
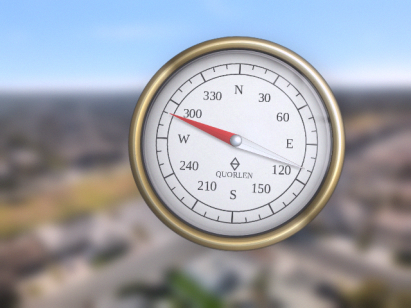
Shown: 290; °
